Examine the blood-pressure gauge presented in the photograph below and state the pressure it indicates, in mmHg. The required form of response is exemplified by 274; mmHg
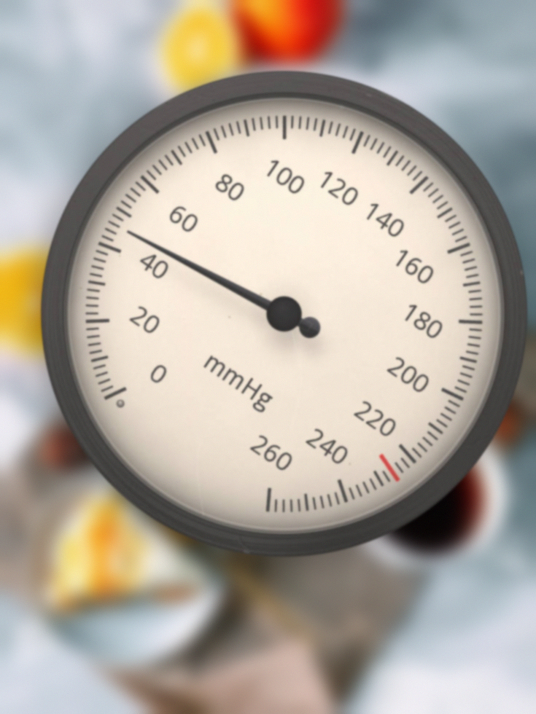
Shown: 46; mmHg
